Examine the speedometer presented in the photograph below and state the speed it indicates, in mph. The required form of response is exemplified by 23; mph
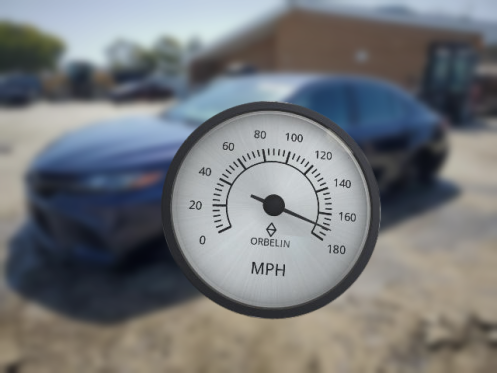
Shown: 172; mph
